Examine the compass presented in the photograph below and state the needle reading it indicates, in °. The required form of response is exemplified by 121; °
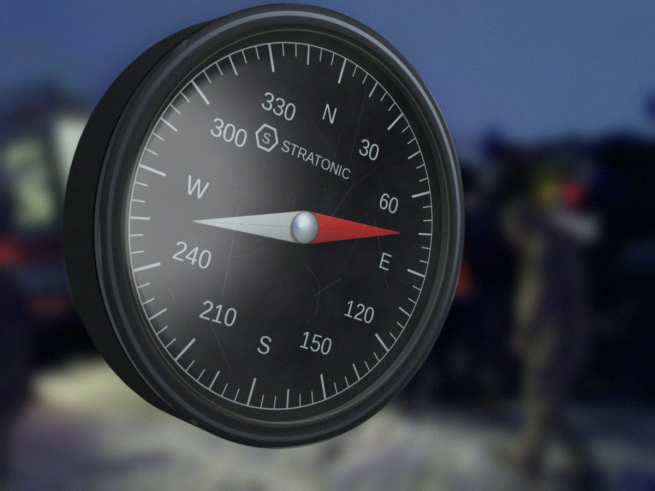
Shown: 75; °
